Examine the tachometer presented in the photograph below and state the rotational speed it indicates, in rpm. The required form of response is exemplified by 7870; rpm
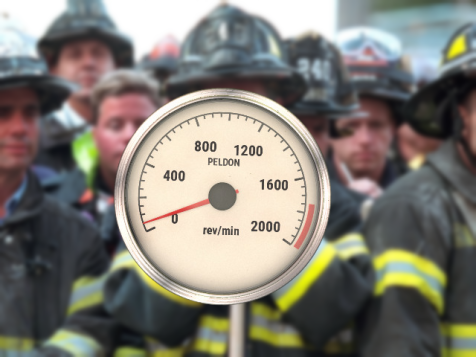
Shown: 50; rpm
